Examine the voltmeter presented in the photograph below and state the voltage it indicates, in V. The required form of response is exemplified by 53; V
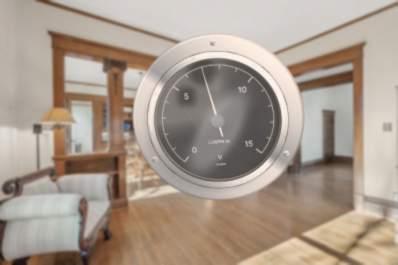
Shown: 7; V
